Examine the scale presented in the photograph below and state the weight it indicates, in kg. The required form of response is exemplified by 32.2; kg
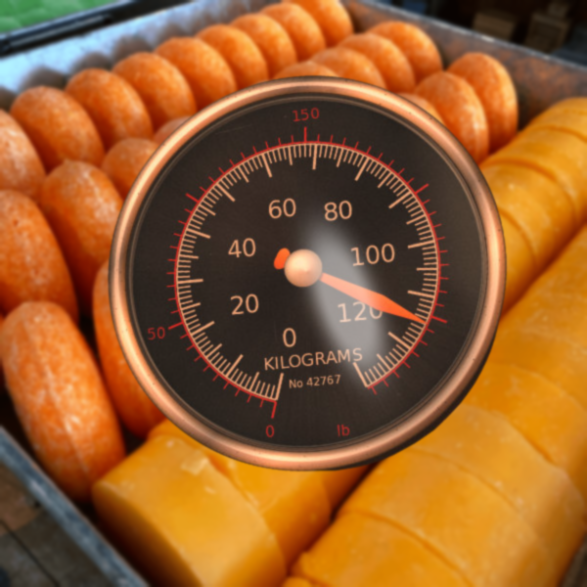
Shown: 115; kg
